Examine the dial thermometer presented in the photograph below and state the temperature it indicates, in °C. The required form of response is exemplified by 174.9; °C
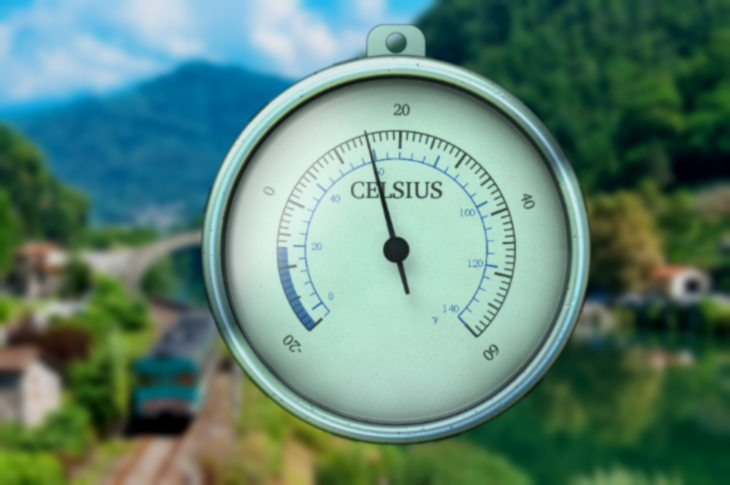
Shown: 15; °C
